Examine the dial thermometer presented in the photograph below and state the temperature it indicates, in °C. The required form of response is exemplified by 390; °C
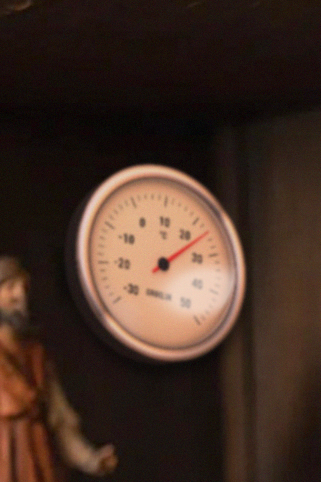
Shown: 24; °C
